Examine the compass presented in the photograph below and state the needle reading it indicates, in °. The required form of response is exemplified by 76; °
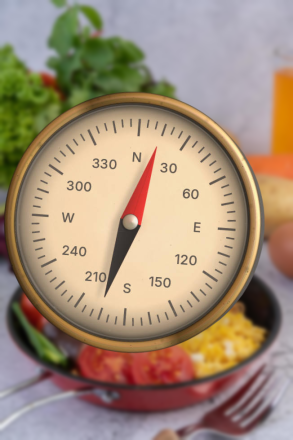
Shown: 15; °
